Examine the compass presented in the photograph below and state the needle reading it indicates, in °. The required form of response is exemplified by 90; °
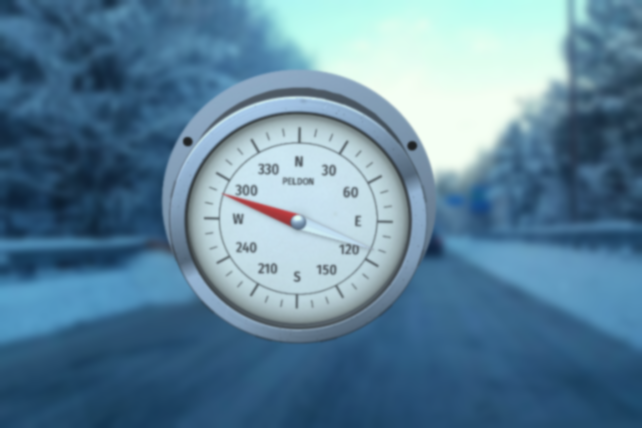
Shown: 290; °
